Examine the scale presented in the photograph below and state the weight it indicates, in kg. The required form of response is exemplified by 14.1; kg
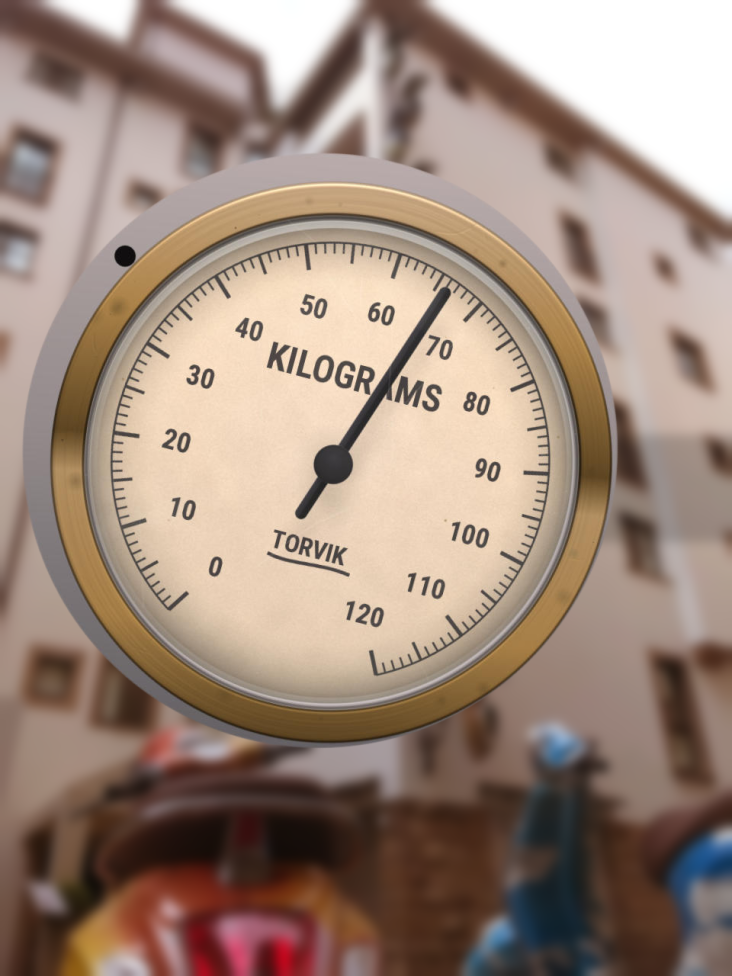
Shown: 66; kg
